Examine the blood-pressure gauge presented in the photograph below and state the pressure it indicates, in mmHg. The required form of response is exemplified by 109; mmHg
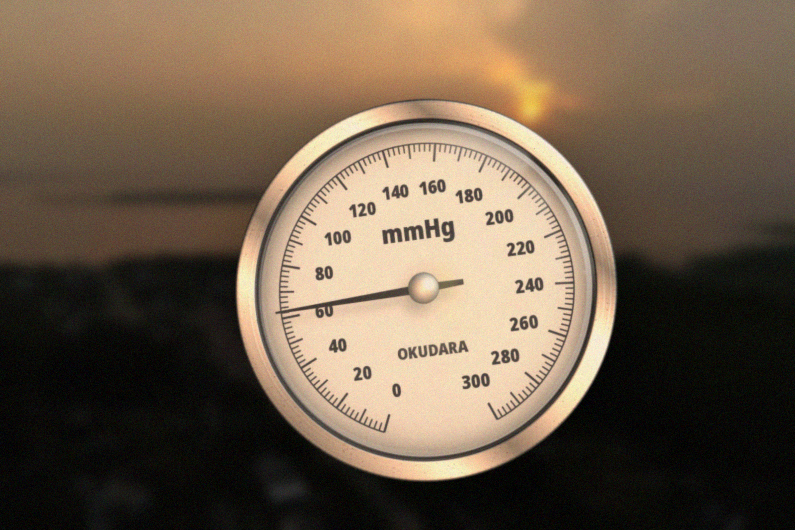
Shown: 62; mmHg
